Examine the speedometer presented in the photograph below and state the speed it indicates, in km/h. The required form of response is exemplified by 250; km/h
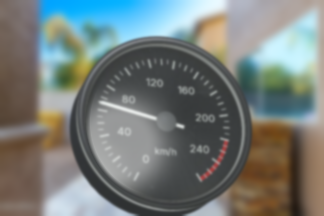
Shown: 65; km/h
